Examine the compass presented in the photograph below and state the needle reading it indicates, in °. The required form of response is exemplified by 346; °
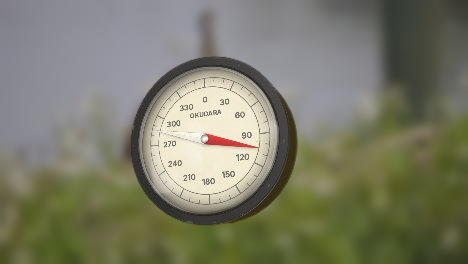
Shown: 105; °
